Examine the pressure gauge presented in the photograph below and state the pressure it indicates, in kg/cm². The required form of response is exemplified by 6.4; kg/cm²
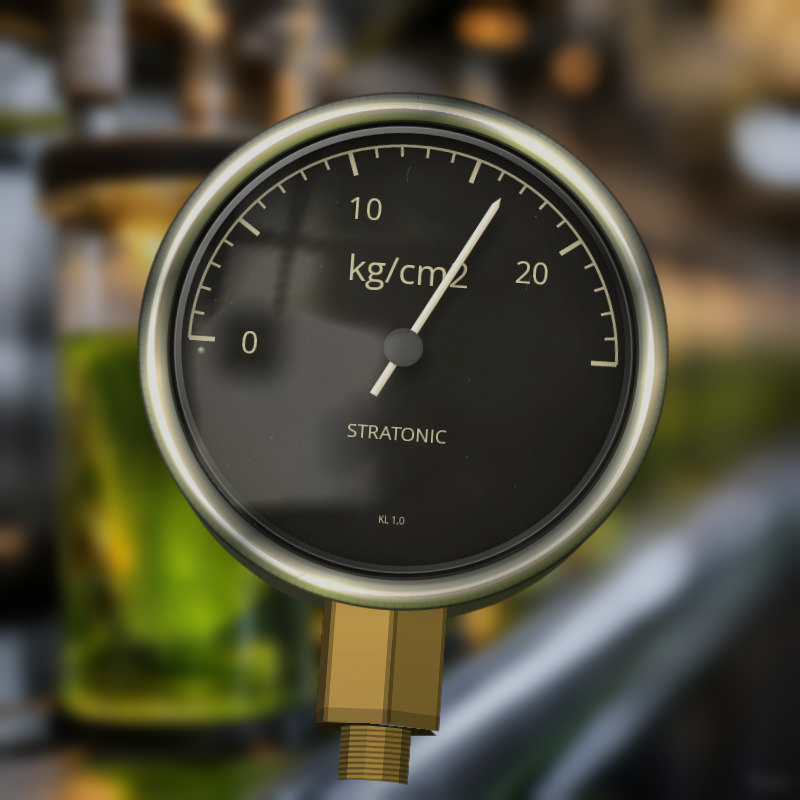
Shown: 16.5; kg/cm²
